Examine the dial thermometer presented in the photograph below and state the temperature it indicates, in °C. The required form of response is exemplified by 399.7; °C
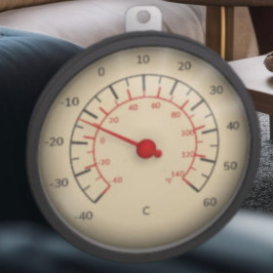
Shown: -12.5; °C
